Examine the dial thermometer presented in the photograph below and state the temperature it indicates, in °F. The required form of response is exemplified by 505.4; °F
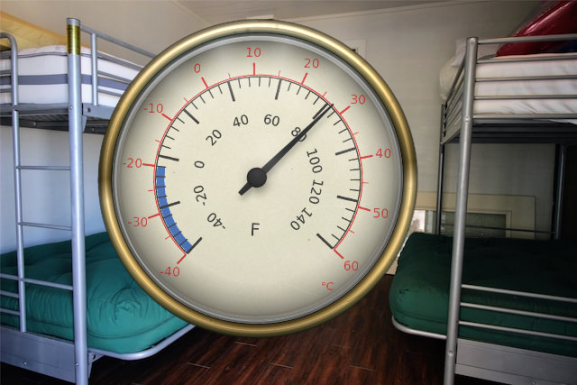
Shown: 82; °F
